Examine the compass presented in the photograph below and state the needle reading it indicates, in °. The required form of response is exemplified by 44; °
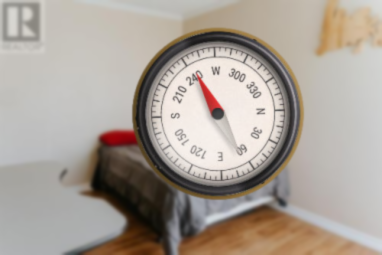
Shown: 245; °
